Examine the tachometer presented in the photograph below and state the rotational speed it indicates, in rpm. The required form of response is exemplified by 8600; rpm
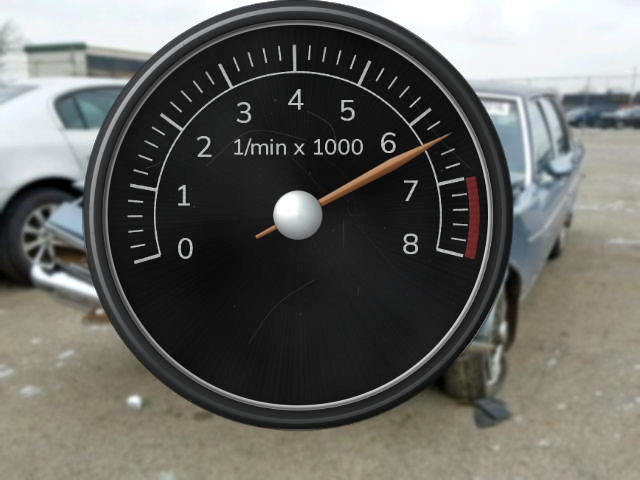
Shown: 6400; rpm
